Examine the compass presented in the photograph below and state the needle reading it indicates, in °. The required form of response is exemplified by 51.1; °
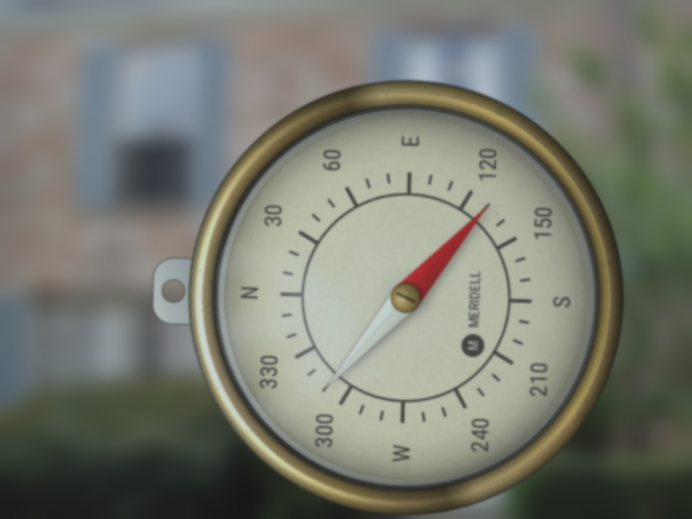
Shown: 130; °
